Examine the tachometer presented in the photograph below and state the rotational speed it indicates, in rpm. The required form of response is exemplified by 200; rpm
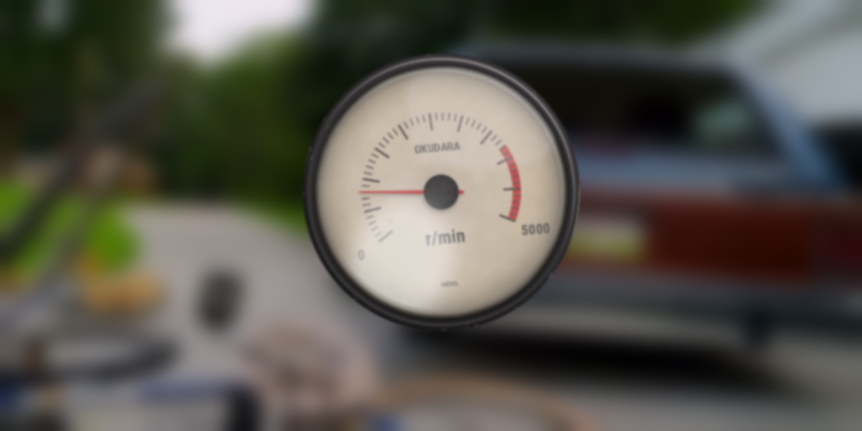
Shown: 800; rpm
